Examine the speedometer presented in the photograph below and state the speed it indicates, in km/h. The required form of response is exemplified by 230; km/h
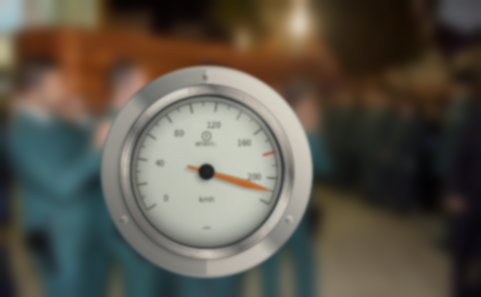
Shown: 210; km/h
